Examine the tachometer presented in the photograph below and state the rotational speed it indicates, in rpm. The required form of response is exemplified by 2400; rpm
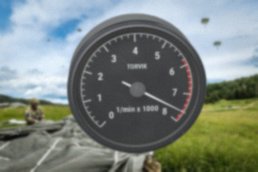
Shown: 7600; rpm
